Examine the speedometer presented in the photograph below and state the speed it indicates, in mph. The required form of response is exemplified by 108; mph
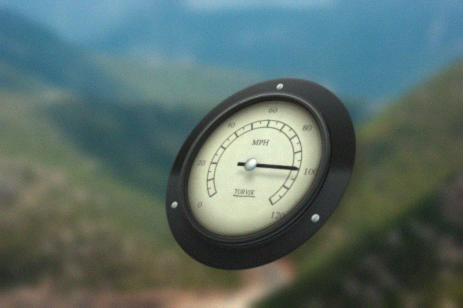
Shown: 100; mph
